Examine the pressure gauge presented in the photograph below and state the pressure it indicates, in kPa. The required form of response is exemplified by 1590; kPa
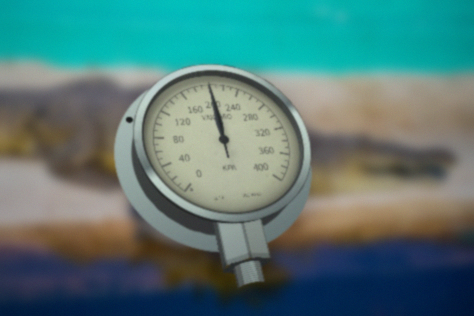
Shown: 200; kPa
